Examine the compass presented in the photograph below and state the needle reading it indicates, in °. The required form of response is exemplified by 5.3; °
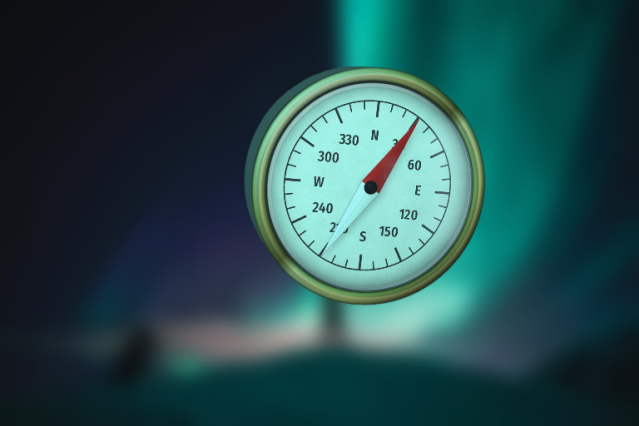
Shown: 30; °
